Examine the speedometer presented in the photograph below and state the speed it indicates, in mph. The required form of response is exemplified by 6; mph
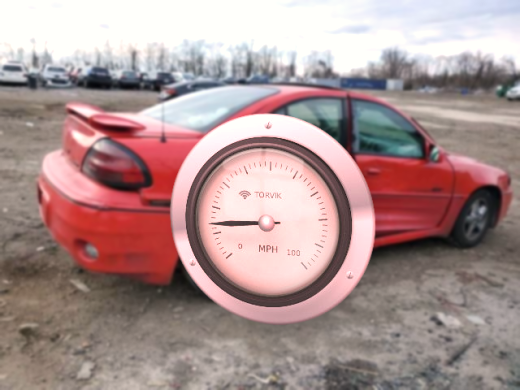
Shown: 14; mph
